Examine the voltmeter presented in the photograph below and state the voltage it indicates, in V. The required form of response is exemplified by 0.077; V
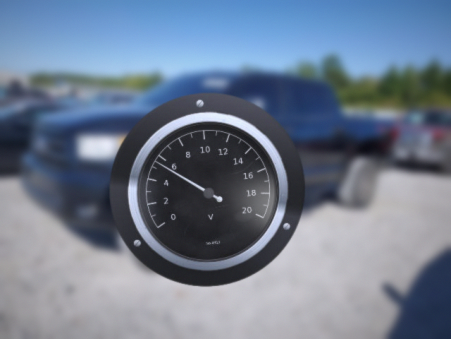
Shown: 5.5; V
